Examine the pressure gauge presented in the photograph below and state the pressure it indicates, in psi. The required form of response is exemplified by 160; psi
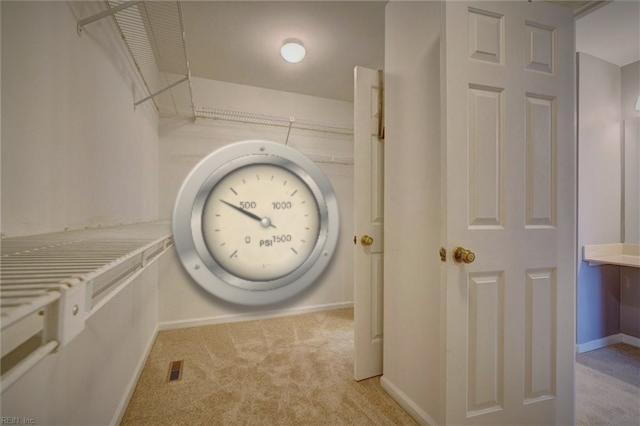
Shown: 400; psi
